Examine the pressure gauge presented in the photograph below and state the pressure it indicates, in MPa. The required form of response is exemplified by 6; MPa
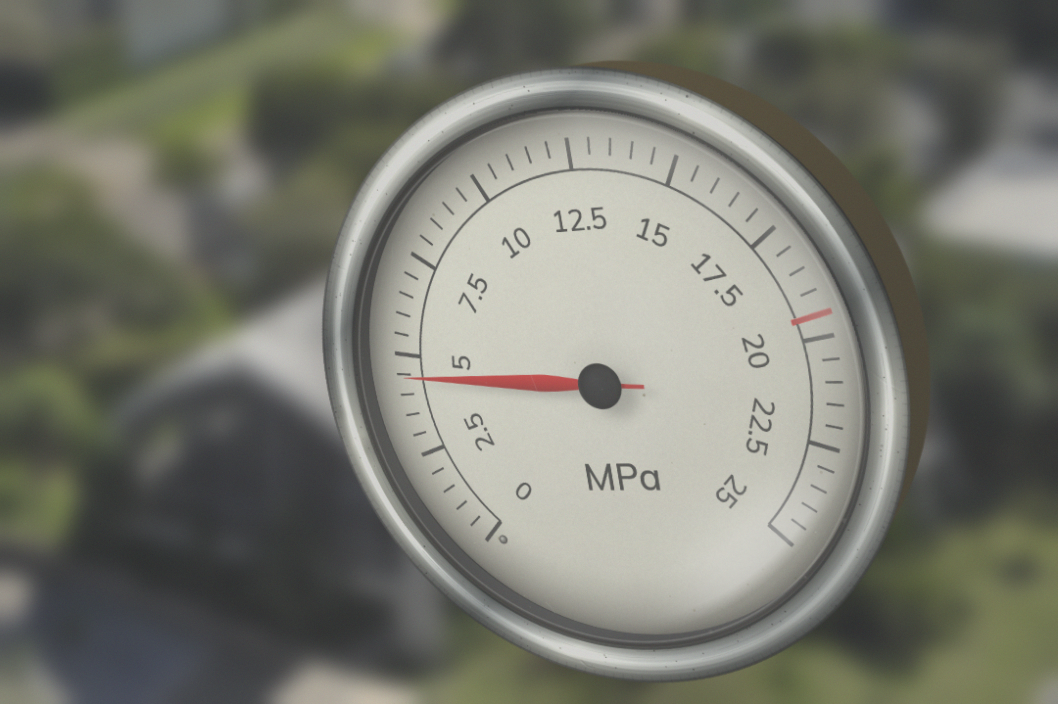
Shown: 4.5; MPa
